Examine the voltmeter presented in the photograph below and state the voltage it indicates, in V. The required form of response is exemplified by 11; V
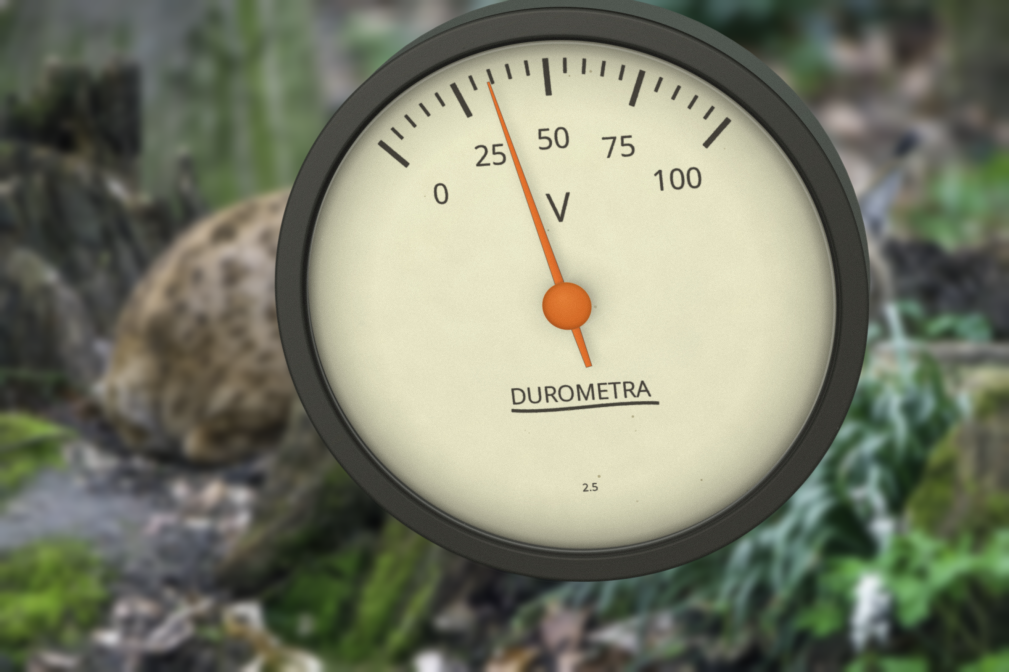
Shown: 35; V
